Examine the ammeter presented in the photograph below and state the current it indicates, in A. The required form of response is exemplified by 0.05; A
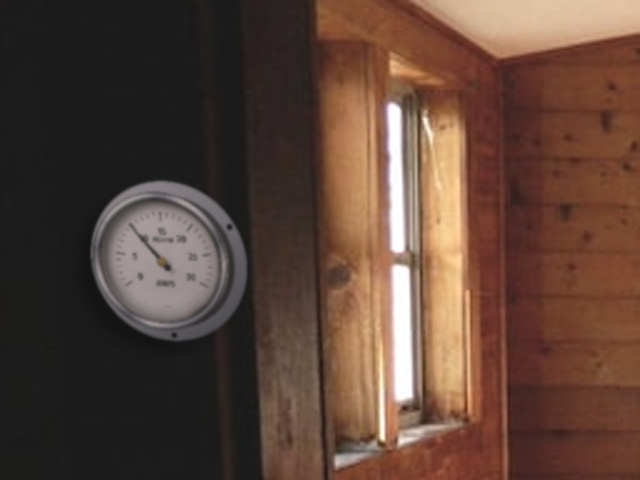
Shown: 10; A
